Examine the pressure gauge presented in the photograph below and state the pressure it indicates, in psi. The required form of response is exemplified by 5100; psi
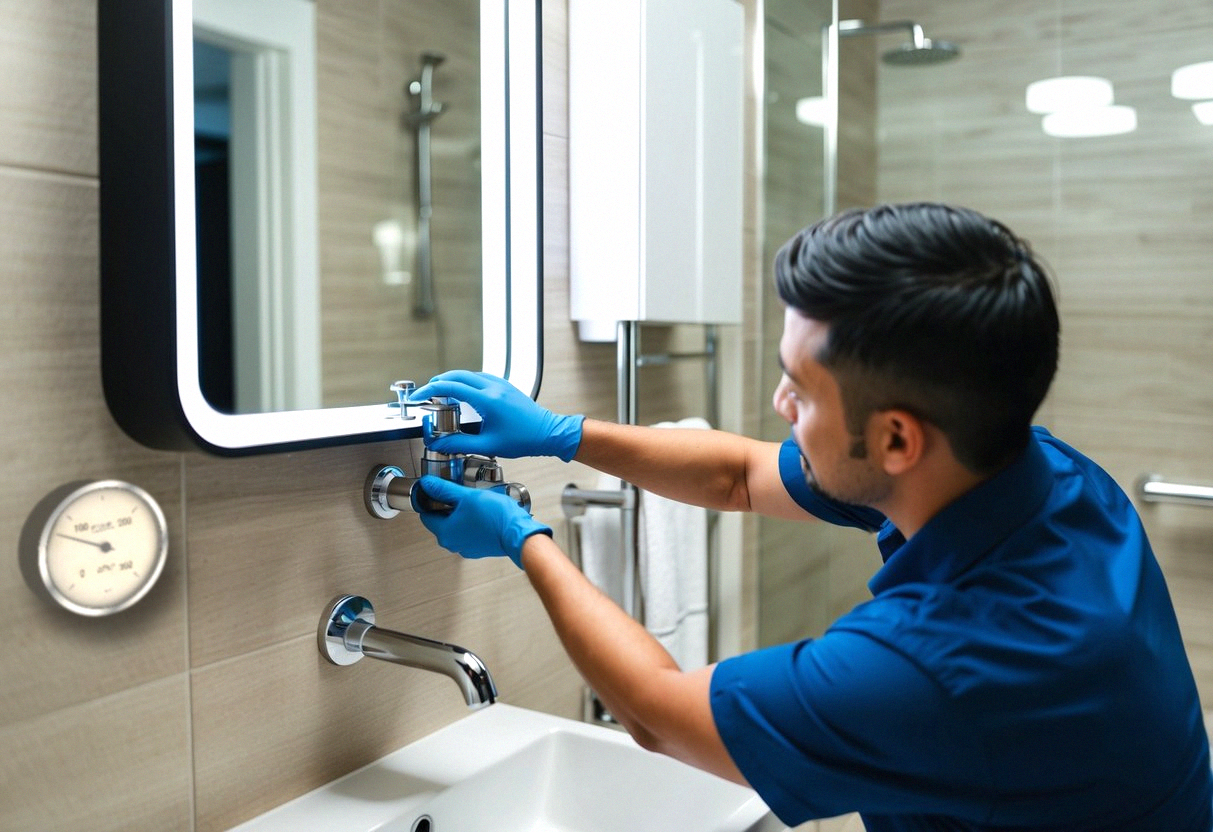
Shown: 75; psi
